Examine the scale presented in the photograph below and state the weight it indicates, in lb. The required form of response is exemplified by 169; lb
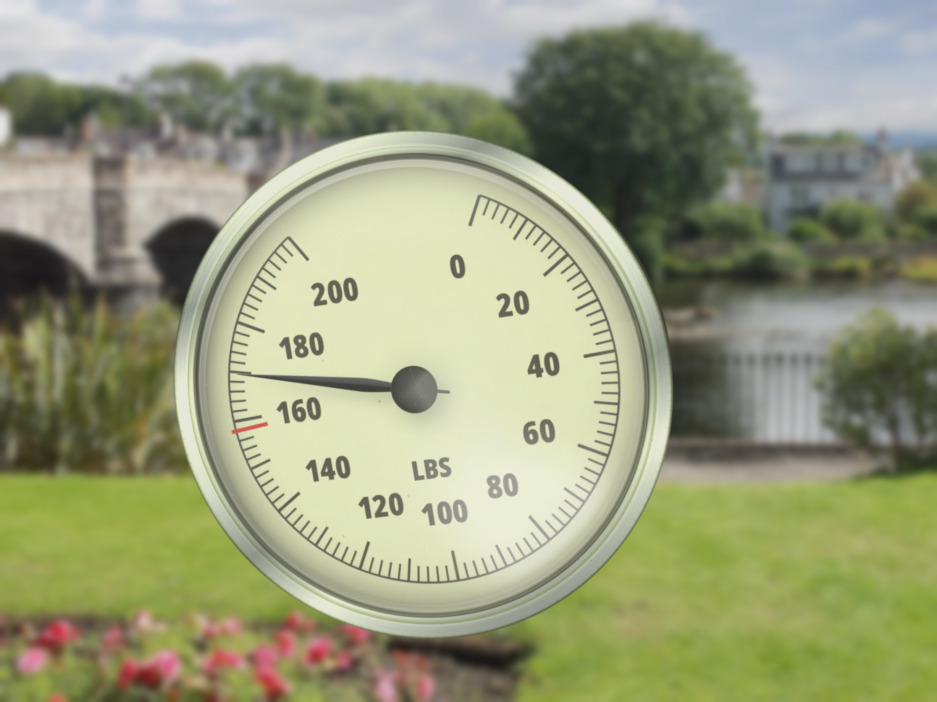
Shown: 170; lb
